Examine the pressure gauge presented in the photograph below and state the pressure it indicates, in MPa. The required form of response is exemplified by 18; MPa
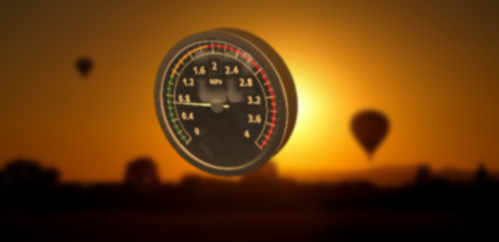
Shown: 0.7; MPa
